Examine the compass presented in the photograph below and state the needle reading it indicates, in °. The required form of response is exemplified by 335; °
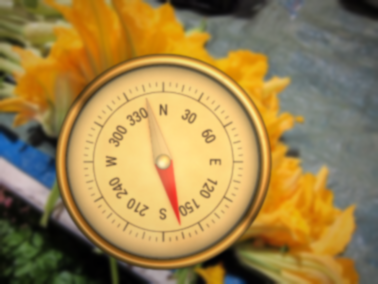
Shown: 165; °
